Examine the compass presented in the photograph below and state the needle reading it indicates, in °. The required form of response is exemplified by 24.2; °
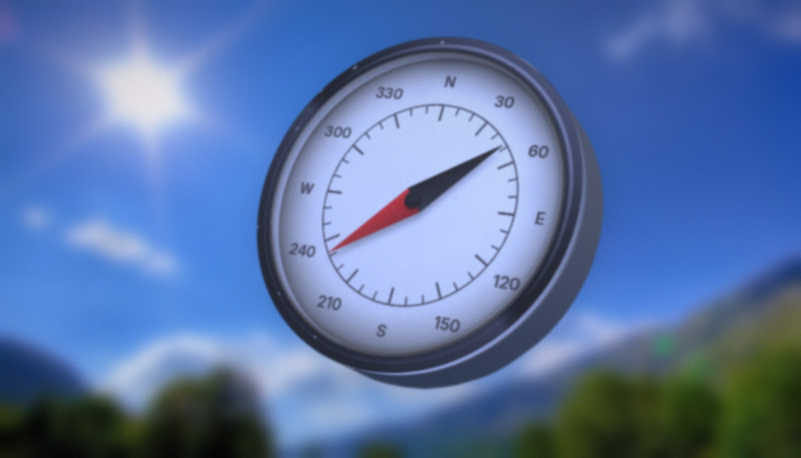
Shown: 230; °
